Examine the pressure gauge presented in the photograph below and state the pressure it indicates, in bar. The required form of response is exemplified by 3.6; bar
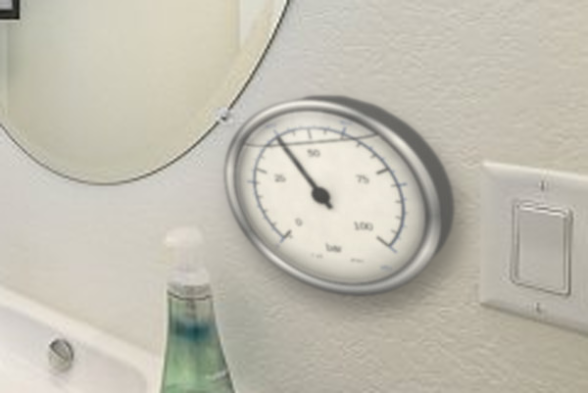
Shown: 40; bar
